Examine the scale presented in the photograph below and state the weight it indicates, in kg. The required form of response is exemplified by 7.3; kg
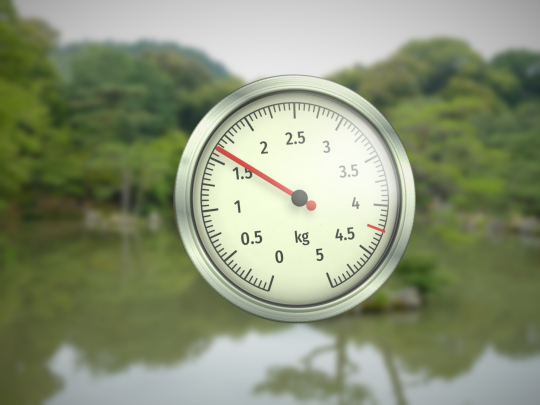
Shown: 1.6; kg
